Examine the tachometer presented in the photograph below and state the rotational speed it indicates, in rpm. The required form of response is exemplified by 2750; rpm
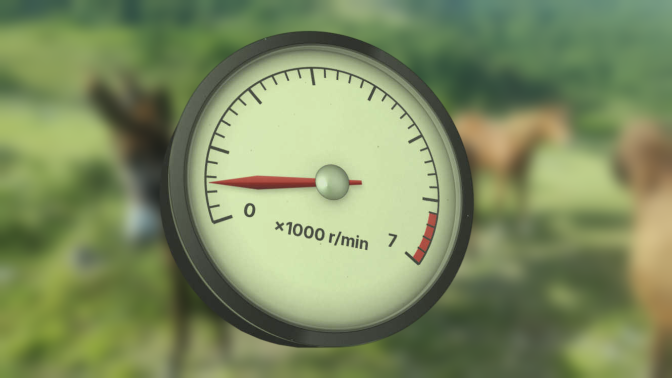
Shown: 500; rpm
